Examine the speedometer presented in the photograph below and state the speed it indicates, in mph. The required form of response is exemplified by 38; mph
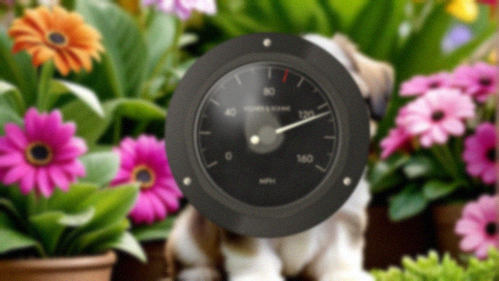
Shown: 125; mph
